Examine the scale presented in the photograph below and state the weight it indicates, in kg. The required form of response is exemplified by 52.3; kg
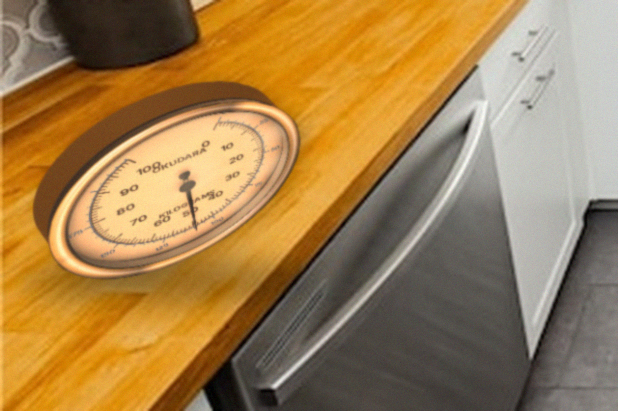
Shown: 50; kg
